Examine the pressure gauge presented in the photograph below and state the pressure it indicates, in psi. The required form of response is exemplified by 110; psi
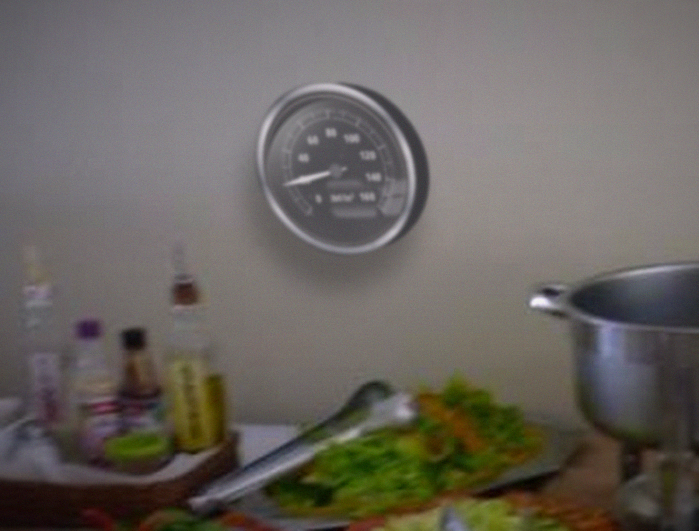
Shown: 20; psi
